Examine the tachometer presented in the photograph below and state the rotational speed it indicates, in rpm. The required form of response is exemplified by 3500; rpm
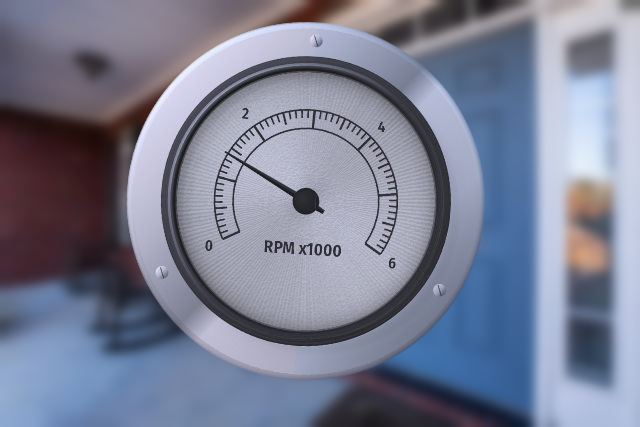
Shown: 1400; rpm
